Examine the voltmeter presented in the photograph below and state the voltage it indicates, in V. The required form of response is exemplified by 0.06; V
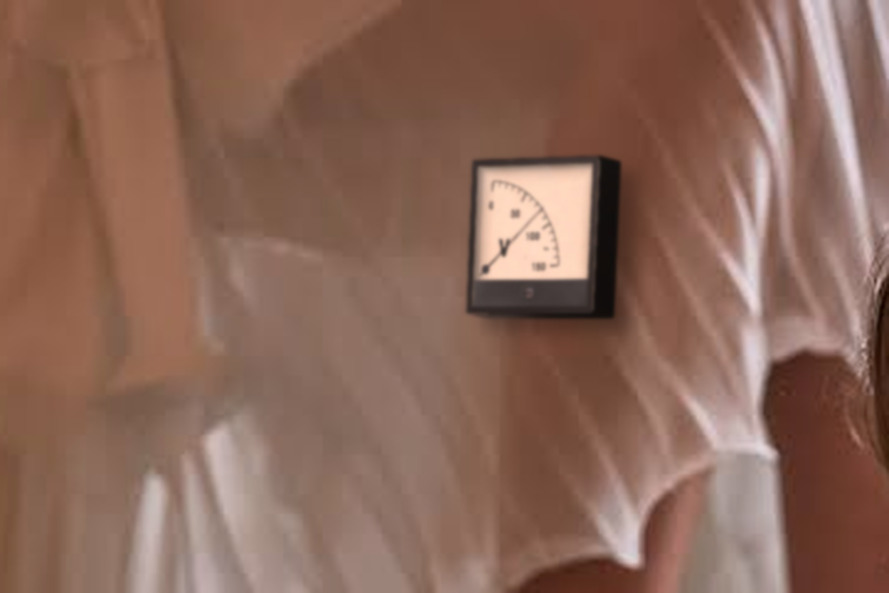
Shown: 80; V
